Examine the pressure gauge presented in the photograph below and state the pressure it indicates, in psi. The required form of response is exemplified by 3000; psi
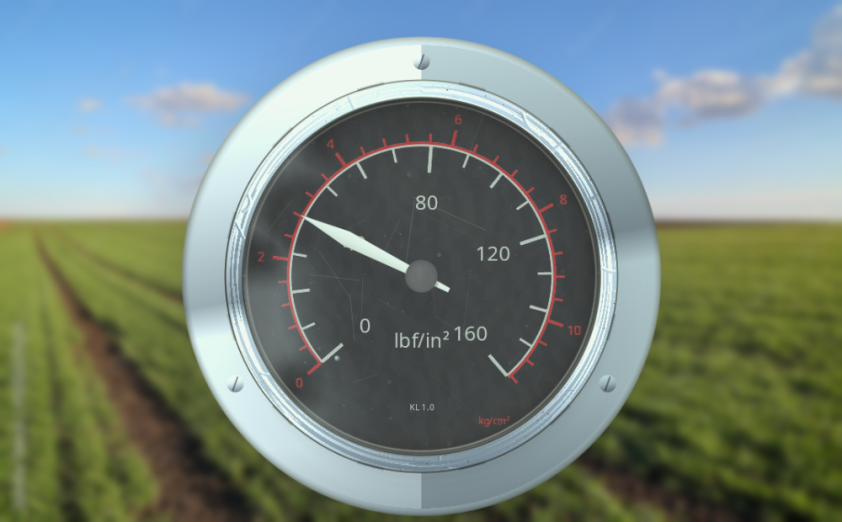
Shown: 40; psi
